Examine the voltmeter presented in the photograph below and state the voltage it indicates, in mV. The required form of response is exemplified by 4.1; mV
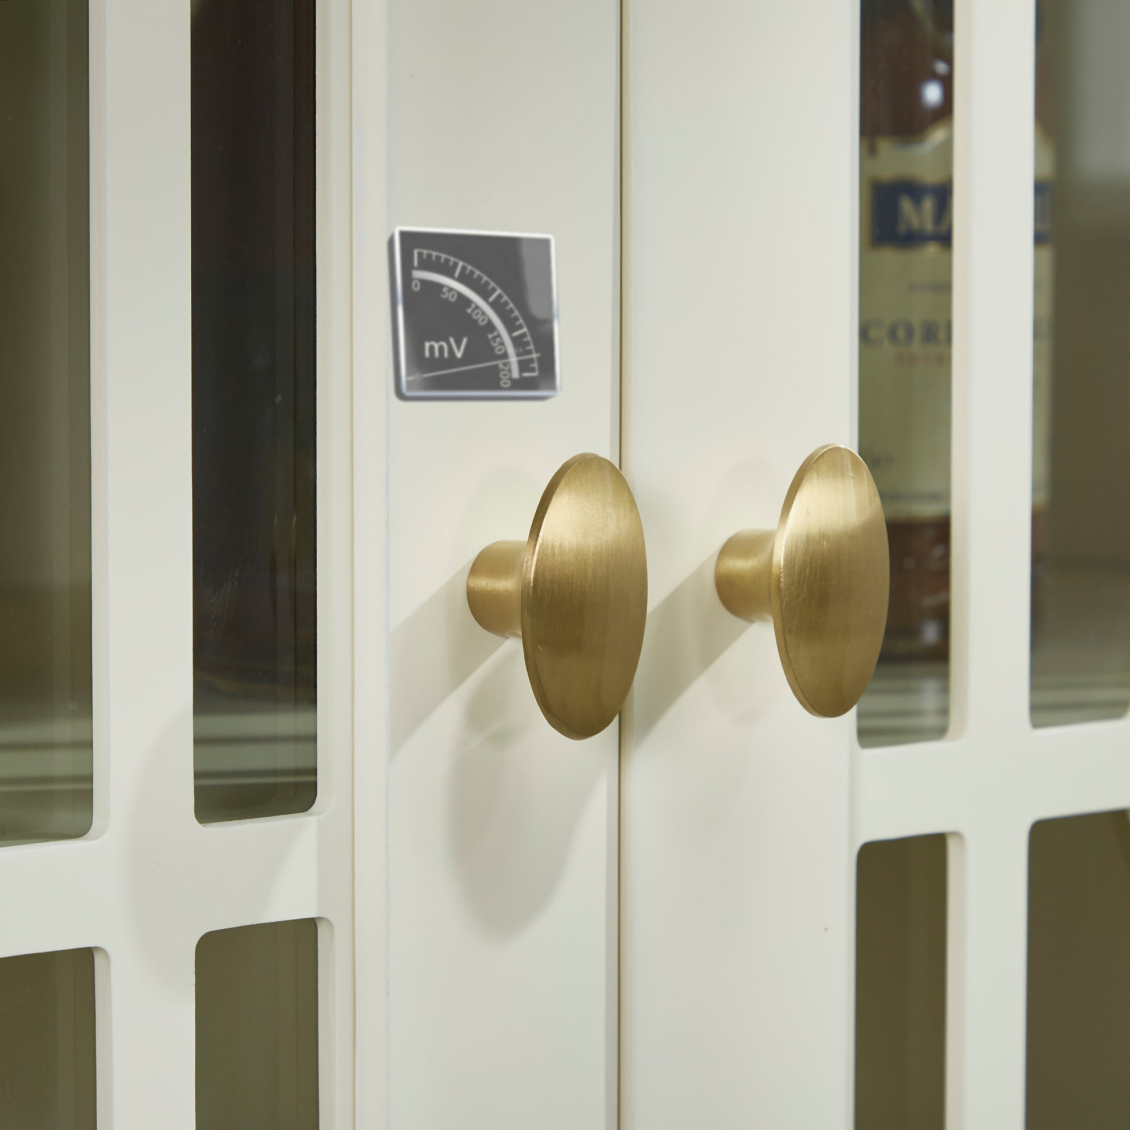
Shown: 180; mV
